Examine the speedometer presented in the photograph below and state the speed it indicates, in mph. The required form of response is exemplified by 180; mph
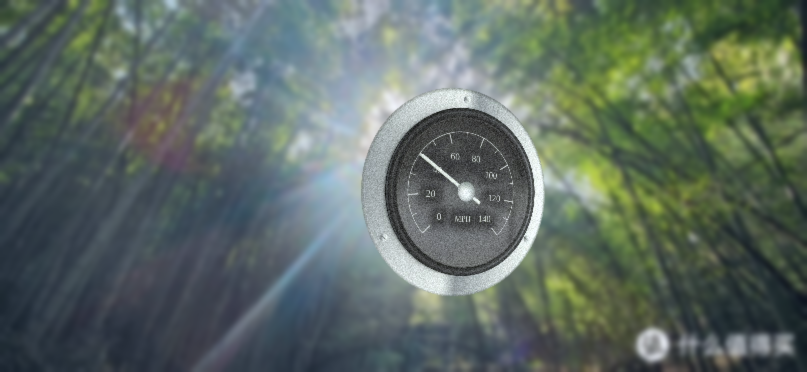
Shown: 40; mph
